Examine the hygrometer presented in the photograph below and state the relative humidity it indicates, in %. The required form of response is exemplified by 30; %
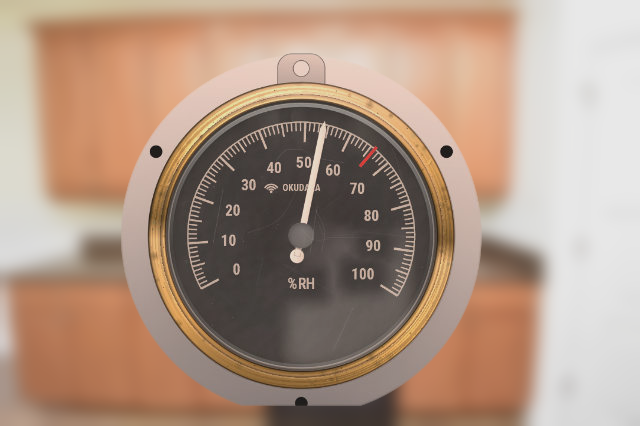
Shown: 54; %
